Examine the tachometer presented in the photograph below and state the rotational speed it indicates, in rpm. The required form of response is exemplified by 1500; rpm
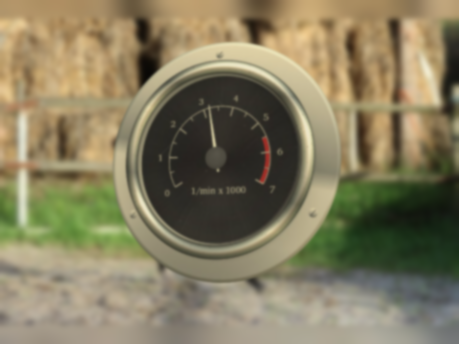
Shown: 3250; rpm
